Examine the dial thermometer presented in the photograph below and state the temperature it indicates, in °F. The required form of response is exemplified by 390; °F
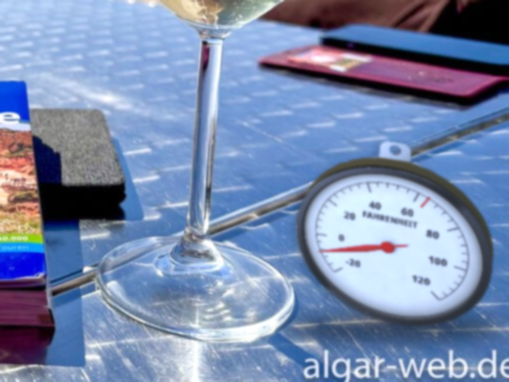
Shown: -8; °F
